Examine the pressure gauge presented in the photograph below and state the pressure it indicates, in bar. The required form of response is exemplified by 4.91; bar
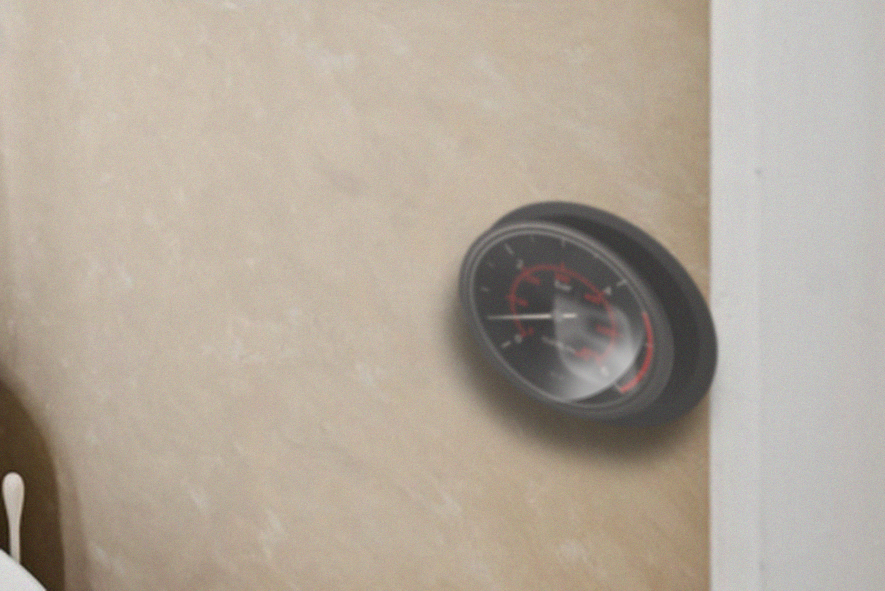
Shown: 0.5; bar
